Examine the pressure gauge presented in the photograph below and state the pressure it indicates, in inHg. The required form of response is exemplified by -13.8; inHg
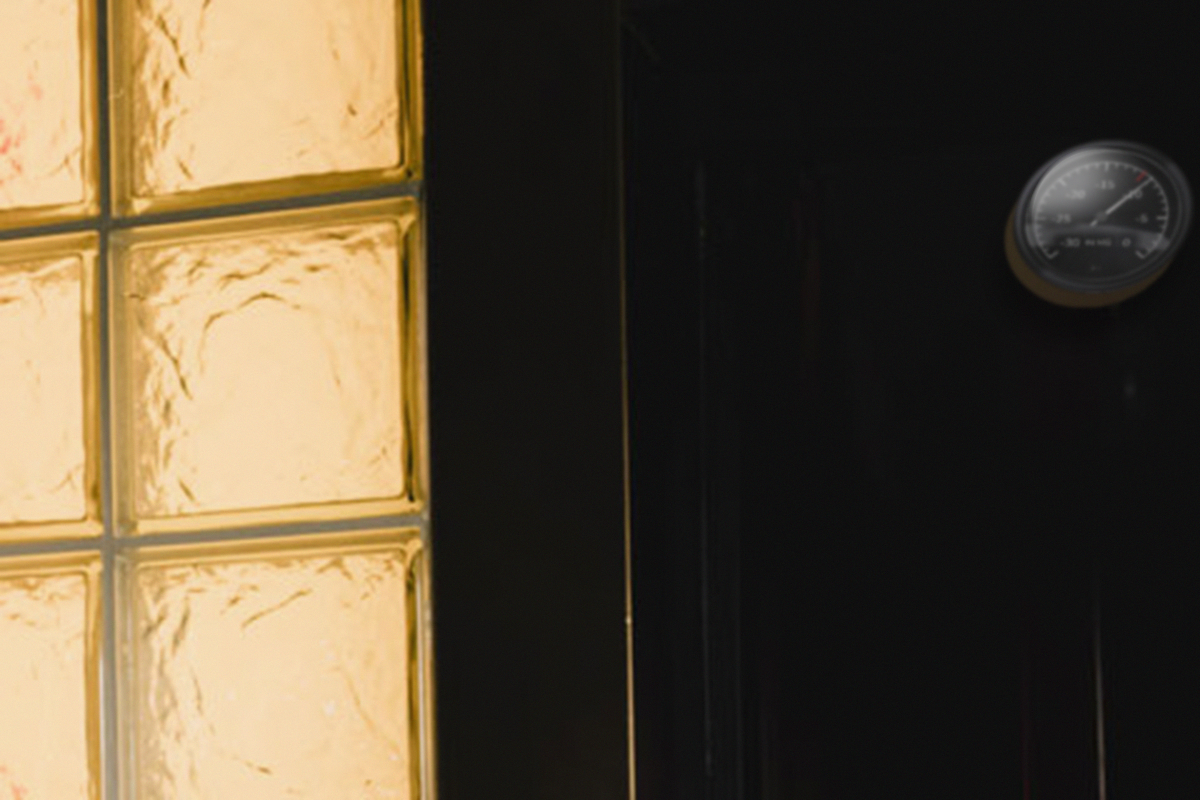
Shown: -10; inHg
